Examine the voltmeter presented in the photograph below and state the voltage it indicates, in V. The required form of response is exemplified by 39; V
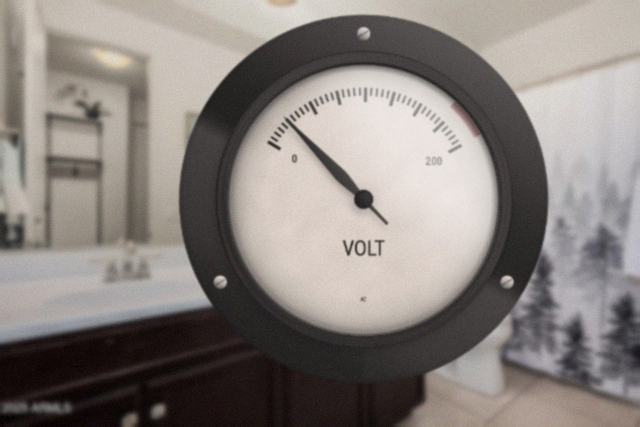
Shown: 25; V
